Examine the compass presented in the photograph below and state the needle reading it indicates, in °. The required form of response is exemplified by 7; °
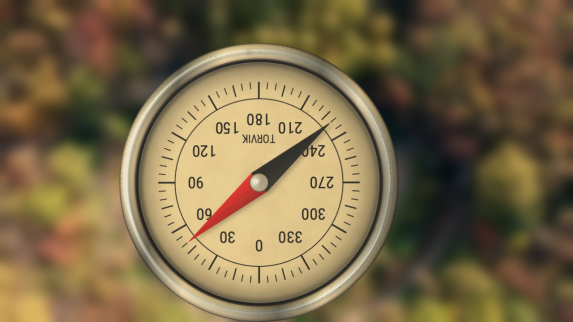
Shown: 50; °
